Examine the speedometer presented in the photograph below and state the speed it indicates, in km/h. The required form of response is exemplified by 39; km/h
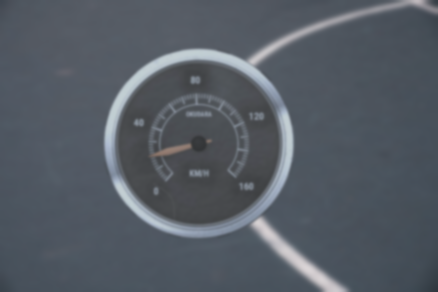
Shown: 20; km/h
